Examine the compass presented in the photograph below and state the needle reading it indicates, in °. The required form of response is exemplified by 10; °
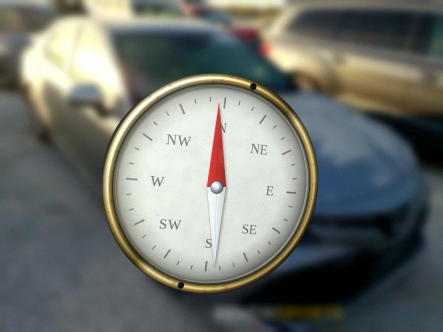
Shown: 355; °
